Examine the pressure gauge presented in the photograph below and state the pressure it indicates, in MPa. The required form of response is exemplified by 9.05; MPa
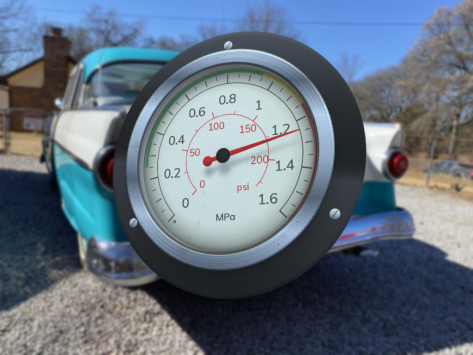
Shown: 1.25; MPa
